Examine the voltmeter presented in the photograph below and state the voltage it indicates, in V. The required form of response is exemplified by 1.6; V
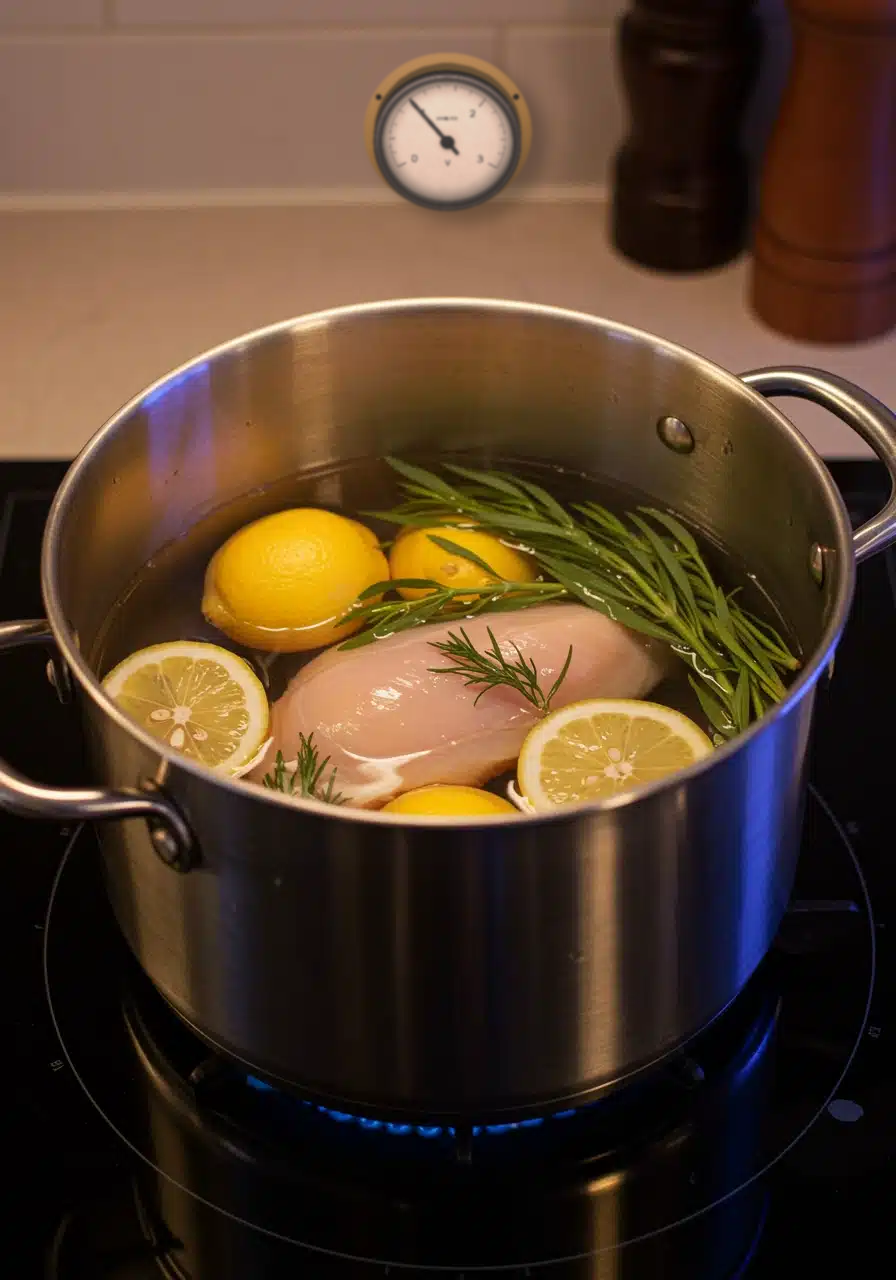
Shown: 1; V
